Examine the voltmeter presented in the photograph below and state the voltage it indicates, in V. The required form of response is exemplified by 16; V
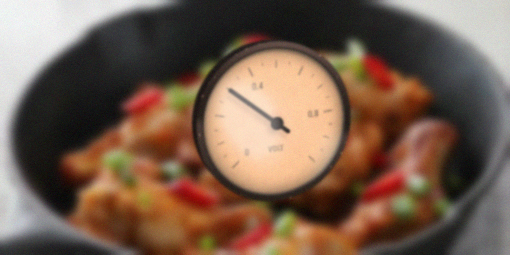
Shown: 0.3; V
